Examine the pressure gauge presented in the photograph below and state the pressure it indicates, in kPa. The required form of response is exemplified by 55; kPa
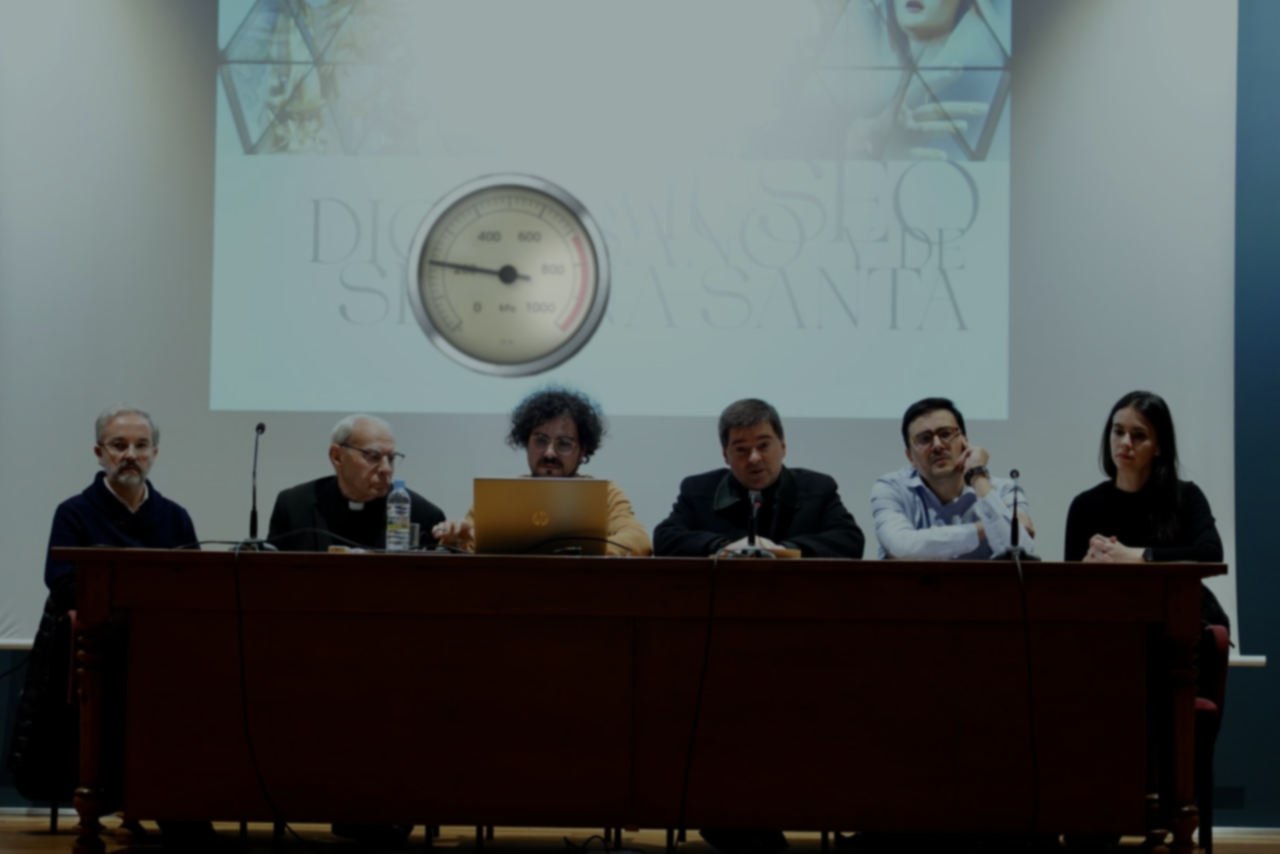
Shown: 200; kPa
